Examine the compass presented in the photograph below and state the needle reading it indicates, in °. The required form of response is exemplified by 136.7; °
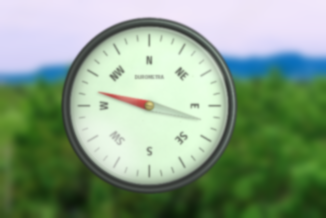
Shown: 285; °
